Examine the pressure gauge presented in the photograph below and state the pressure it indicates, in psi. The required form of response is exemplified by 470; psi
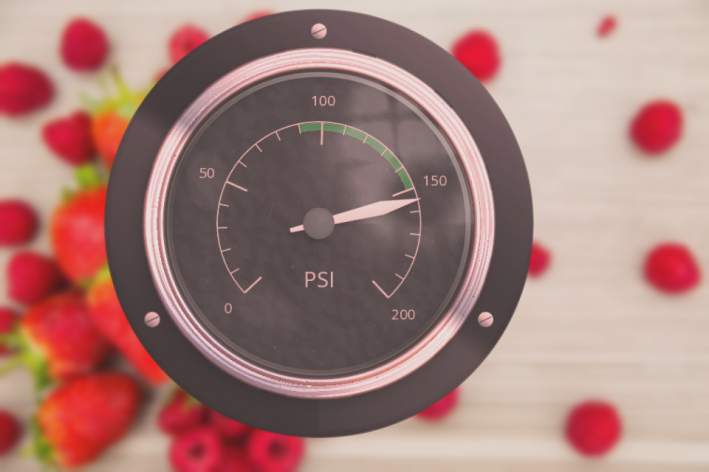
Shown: 155; psi
